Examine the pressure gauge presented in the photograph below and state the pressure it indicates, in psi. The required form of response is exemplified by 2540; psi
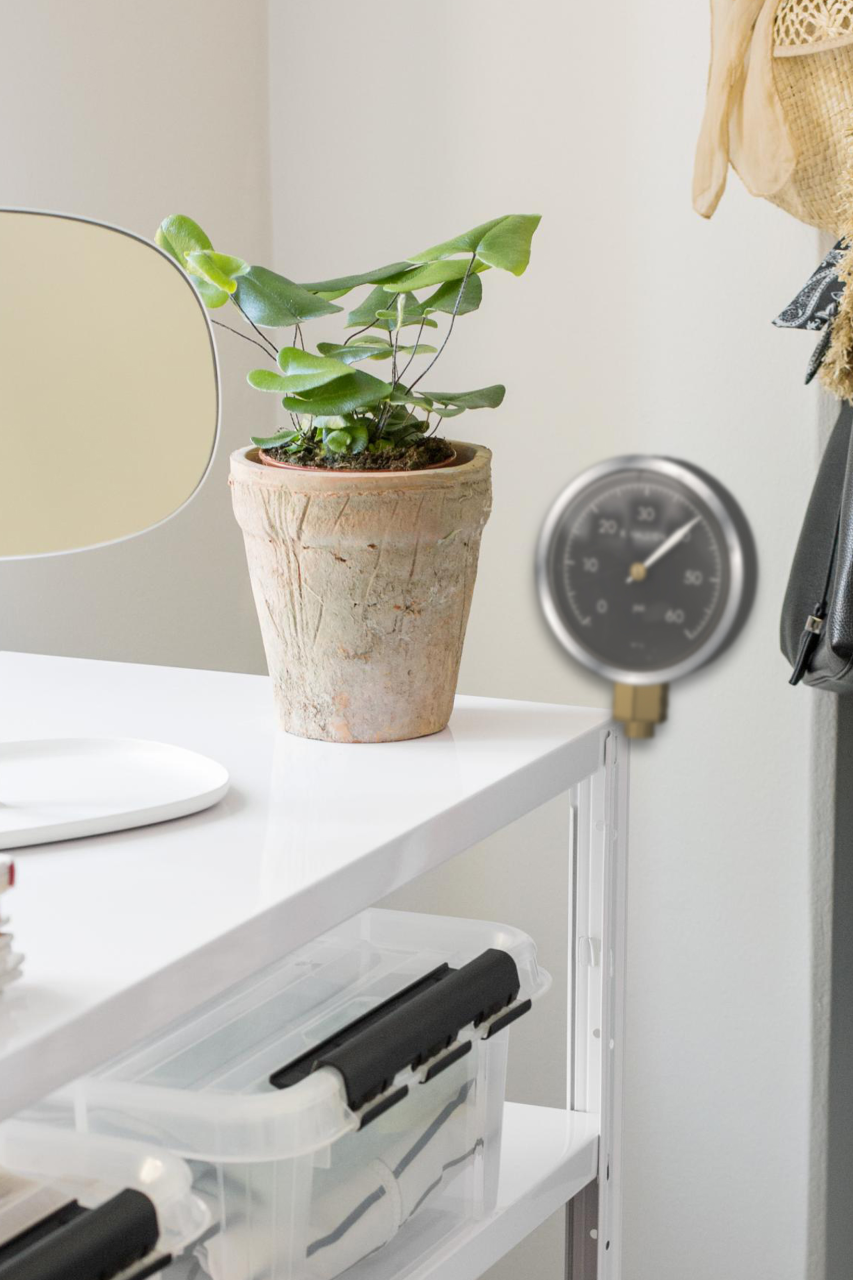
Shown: 40; psi
